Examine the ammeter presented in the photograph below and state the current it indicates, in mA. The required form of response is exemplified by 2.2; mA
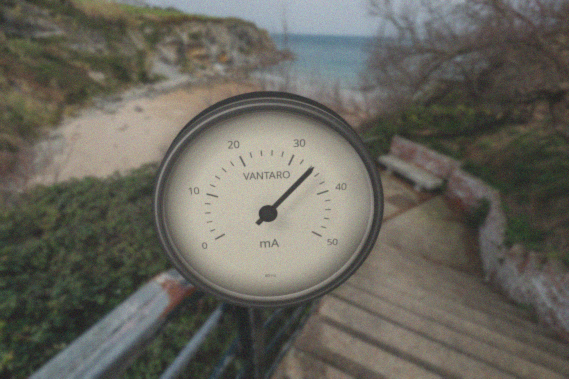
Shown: 34; mA
